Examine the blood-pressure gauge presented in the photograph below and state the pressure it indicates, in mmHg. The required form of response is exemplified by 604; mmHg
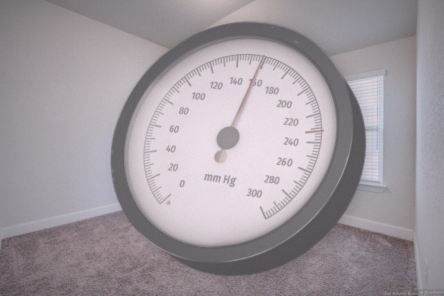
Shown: 160; mmHg
